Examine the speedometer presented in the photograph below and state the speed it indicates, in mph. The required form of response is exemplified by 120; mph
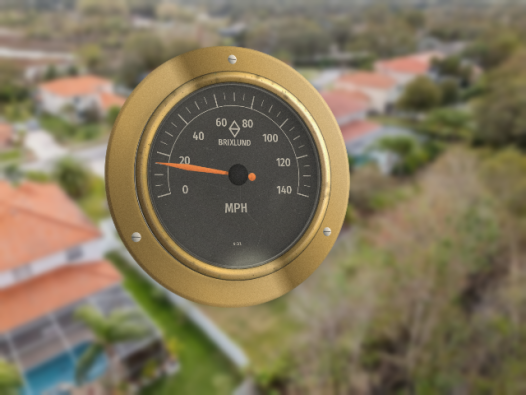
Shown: 15; mph
